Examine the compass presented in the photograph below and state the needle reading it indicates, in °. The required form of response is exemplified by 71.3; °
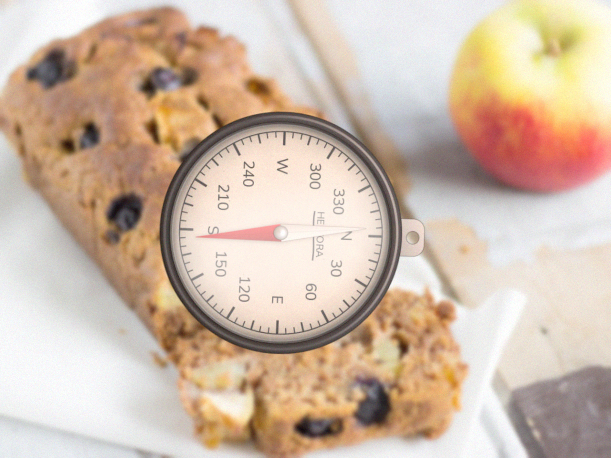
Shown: 175; °
